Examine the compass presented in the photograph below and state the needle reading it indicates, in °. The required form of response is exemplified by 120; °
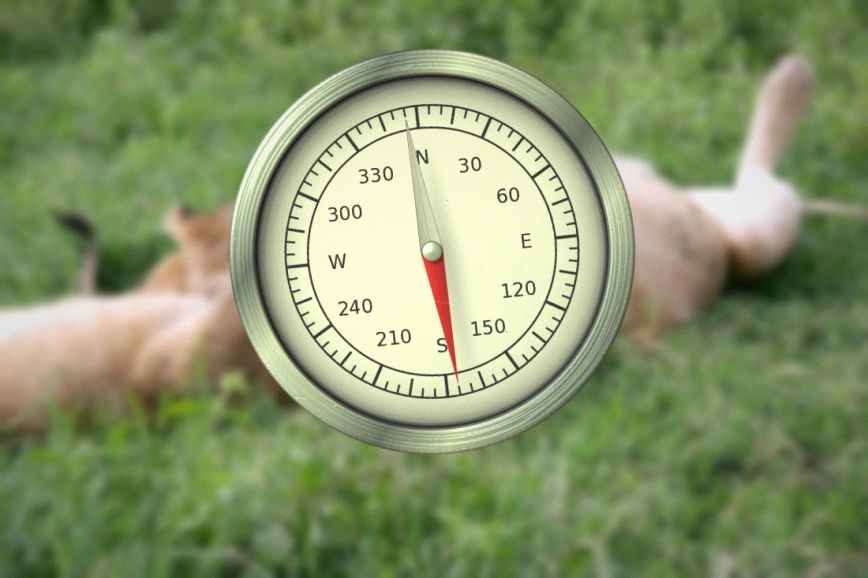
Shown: 175; °
